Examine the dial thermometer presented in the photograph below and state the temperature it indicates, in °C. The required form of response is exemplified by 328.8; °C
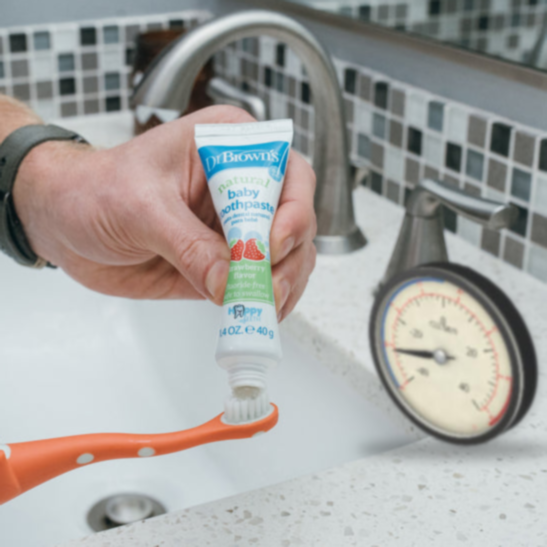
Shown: -30; °C
